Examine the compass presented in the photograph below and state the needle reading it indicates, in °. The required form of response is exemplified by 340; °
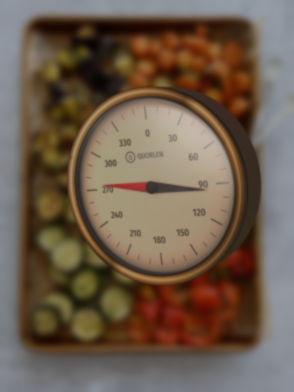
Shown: 275; °
